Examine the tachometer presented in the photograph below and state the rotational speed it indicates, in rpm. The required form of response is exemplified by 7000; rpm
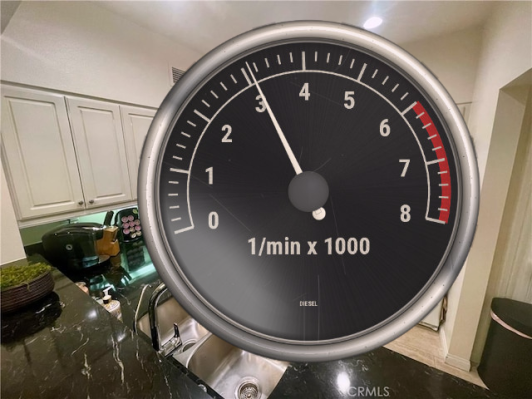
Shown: 3100; rpm
